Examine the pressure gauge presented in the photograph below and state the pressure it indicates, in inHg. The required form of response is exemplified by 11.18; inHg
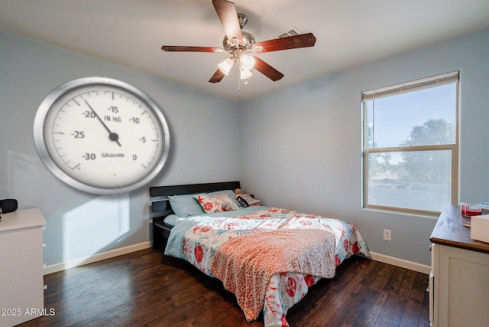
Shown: -19; inHg
